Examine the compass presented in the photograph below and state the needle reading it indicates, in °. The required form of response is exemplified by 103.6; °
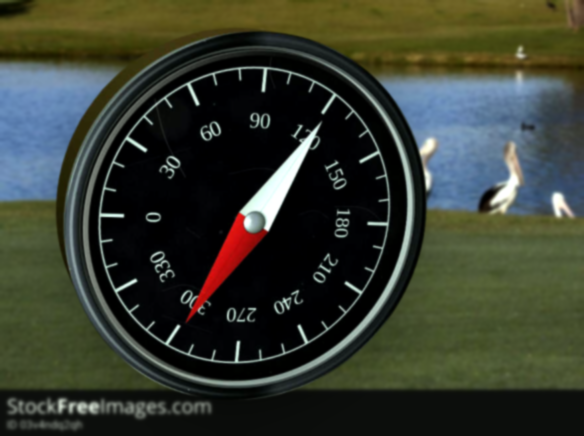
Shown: 300; °
